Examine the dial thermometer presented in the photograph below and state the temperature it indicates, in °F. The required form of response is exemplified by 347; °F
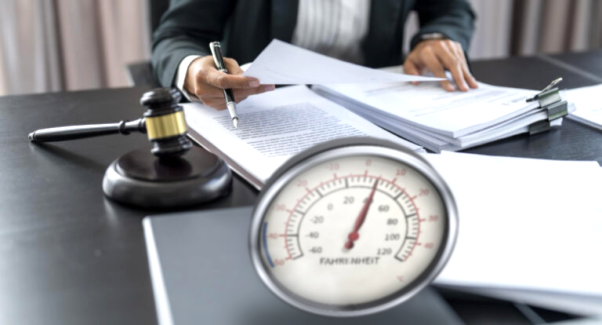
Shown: 40; °F
